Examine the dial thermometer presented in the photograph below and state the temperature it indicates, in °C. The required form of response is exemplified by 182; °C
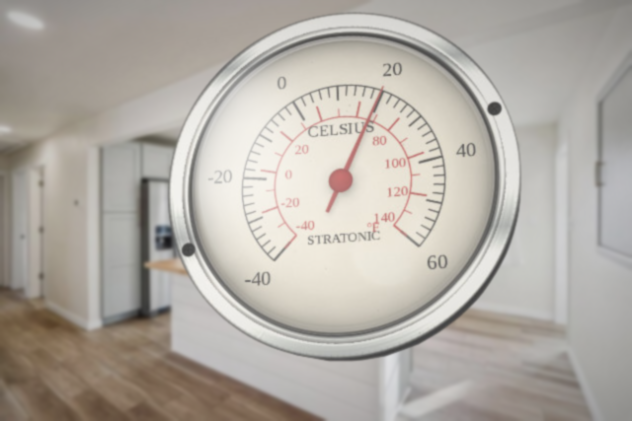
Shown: 20; °C
